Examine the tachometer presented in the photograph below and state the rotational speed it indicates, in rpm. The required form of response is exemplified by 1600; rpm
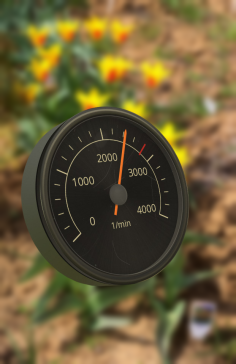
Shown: 2400; rpm
